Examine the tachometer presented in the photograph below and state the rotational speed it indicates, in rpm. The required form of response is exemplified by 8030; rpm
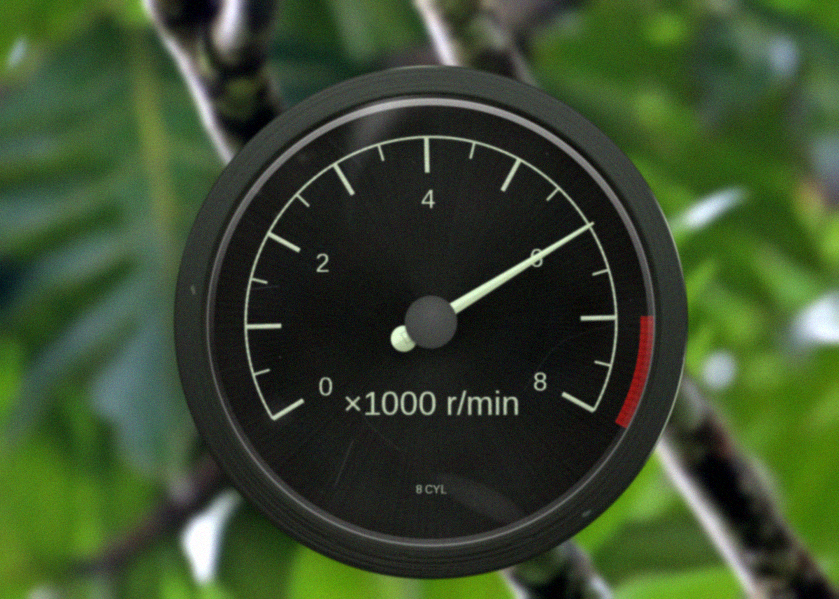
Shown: 6000; rpm
